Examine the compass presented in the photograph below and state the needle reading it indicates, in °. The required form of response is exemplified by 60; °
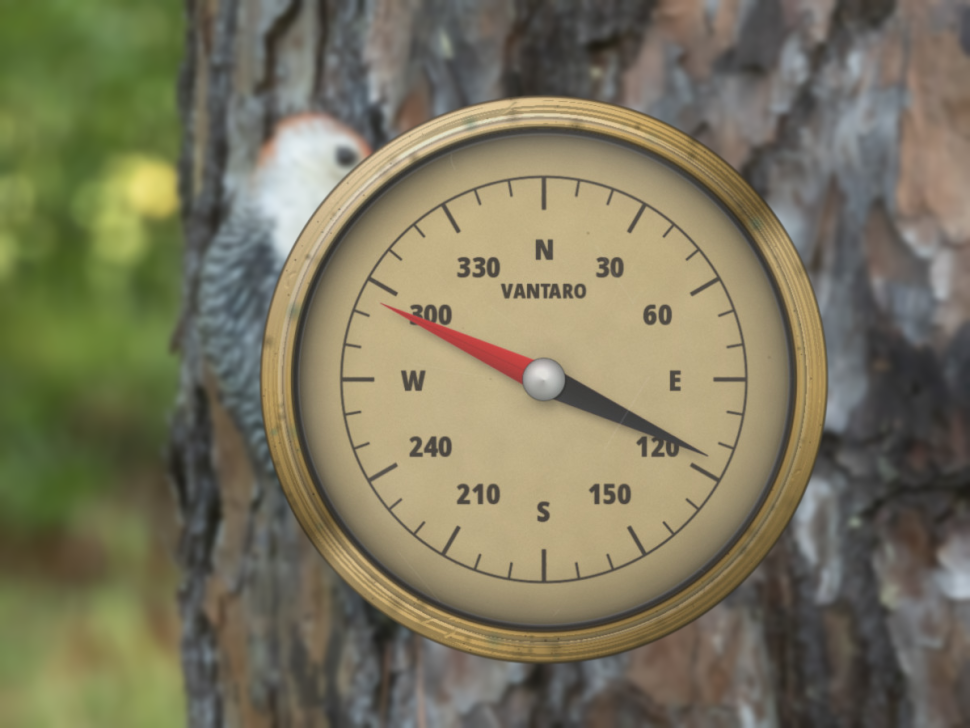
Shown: 295; °
